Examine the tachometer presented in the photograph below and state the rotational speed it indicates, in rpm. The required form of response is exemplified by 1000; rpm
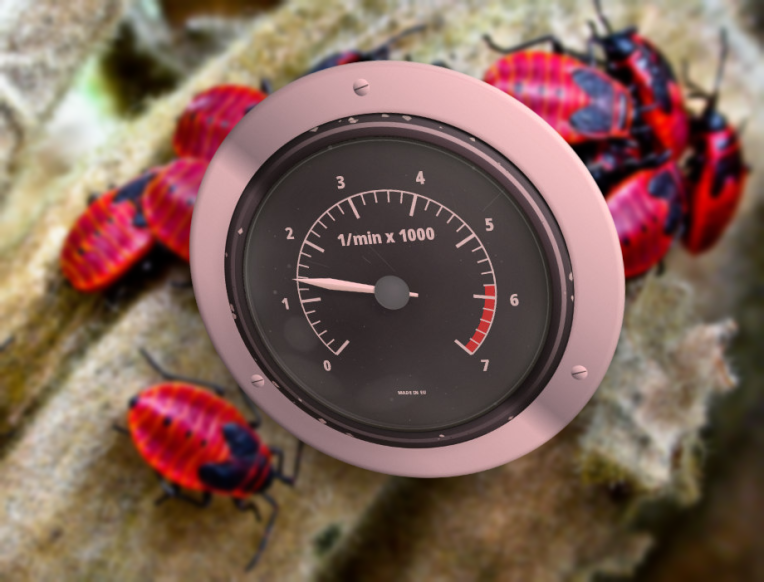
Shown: 1400; rpm
